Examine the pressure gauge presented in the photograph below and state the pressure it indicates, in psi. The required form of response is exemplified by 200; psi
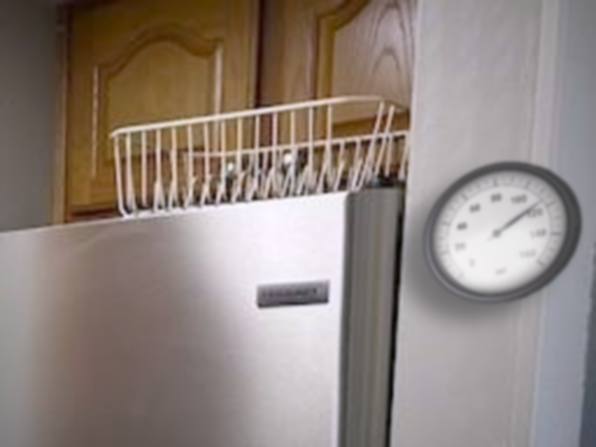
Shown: 115; psi
